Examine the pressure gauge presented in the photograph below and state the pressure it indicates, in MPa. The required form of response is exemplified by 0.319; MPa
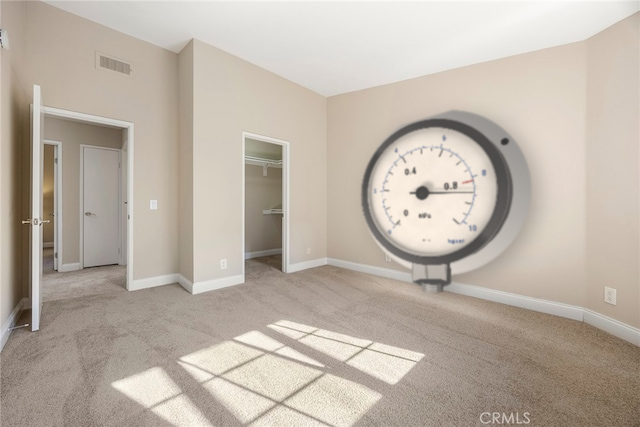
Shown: 0.85; MPa
